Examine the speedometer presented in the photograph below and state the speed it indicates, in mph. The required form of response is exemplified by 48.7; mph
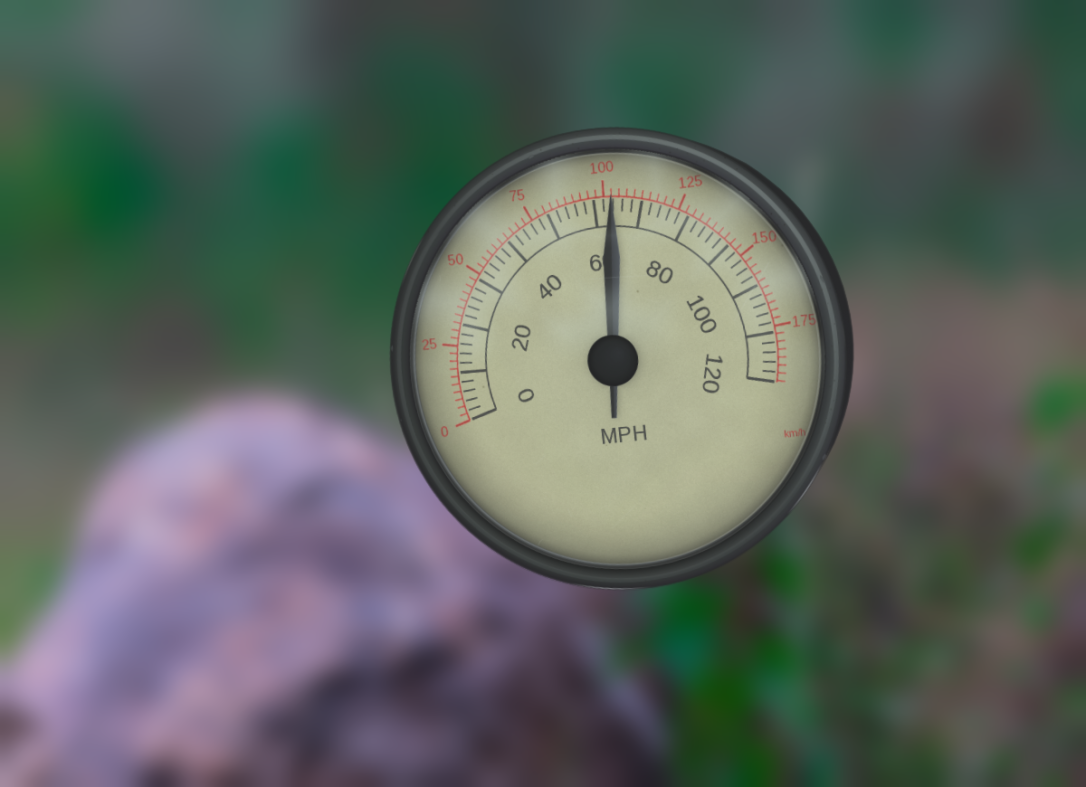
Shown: 64; mph
